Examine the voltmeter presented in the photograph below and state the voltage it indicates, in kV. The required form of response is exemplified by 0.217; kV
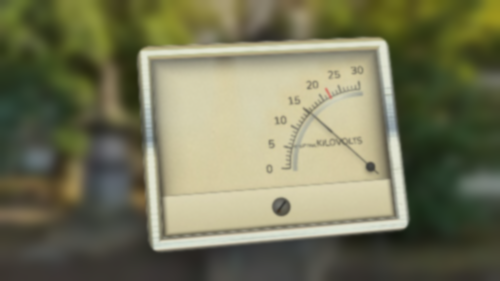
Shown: 15; kV
